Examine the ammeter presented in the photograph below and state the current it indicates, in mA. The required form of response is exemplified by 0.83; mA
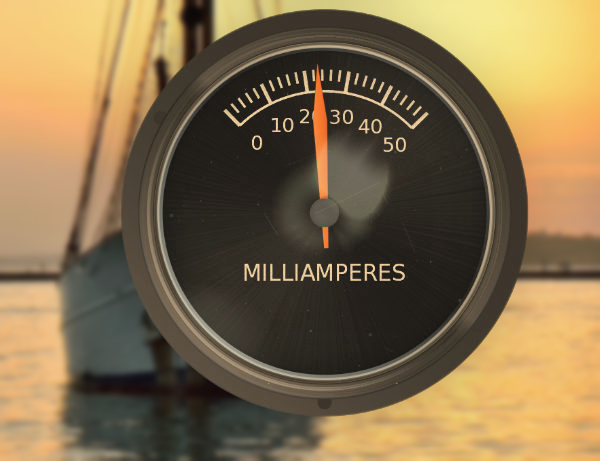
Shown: 23; mA
